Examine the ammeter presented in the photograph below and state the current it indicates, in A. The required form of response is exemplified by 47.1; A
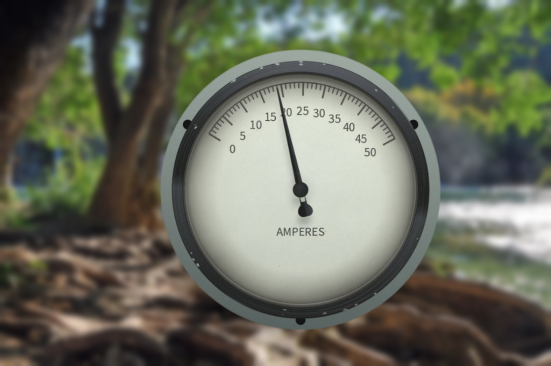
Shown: 19; A
